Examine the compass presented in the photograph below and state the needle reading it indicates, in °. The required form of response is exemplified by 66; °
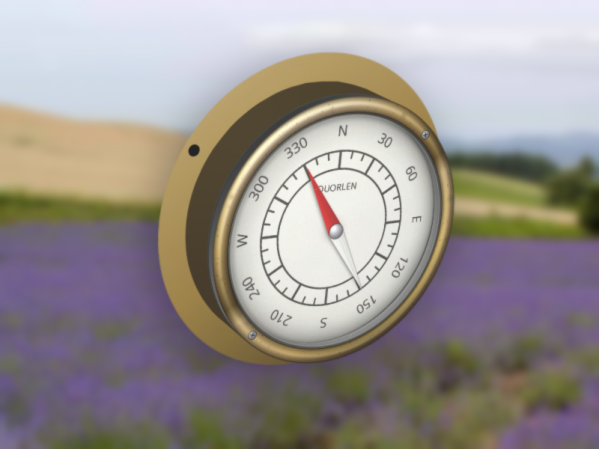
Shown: 330; °
